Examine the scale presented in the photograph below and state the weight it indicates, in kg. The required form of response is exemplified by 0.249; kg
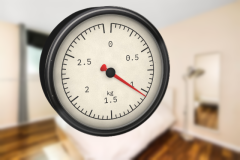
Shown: 1.05; kg
